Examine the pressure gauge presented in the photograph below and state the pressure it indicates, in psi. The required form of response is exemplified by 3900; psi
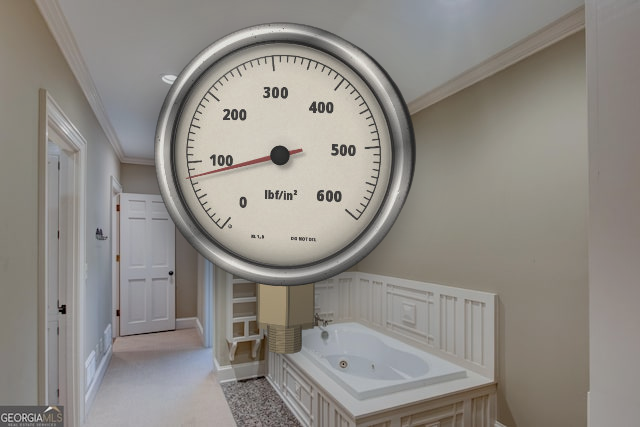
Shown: 80; psi
